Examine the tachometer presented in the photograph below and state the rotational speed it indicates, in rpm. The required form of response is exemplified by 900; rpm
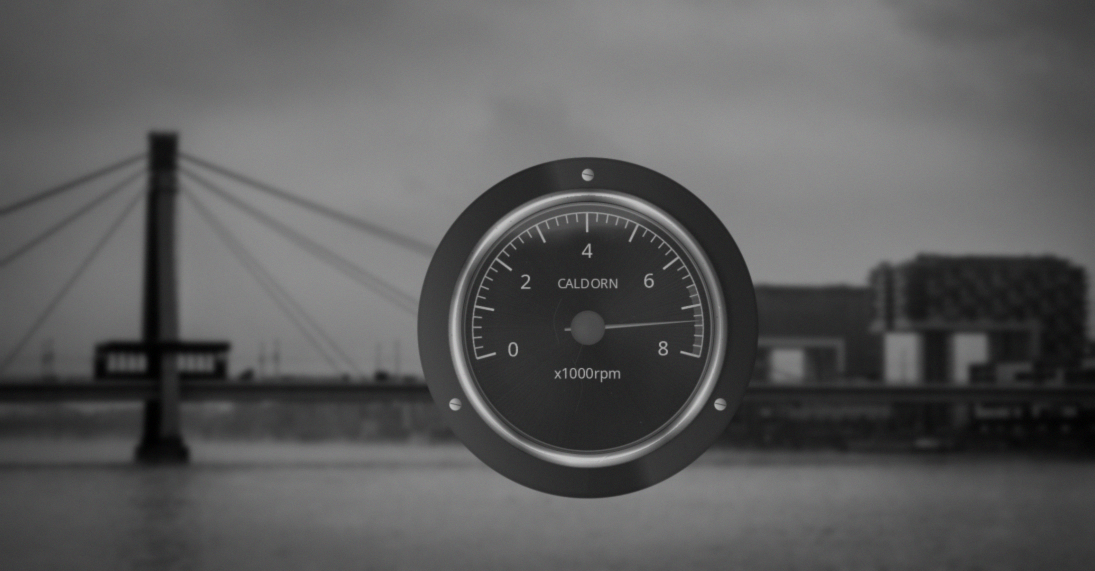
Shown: 7300; rpm
